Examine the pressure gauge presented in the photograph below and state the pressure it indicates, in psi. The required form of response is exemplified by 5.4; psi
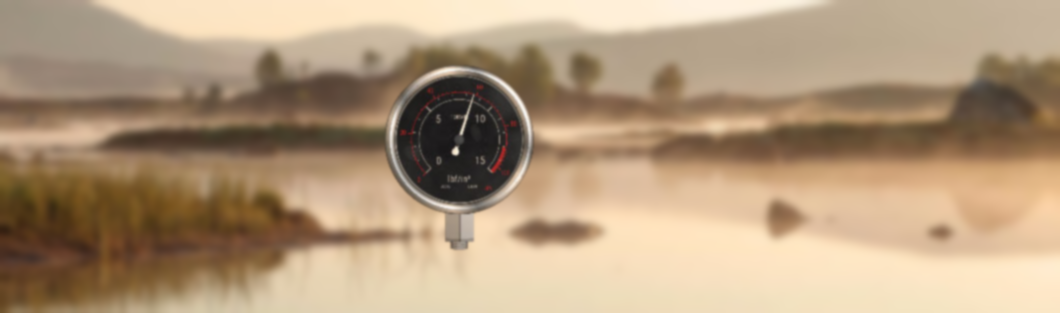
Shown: 8.5; psi
